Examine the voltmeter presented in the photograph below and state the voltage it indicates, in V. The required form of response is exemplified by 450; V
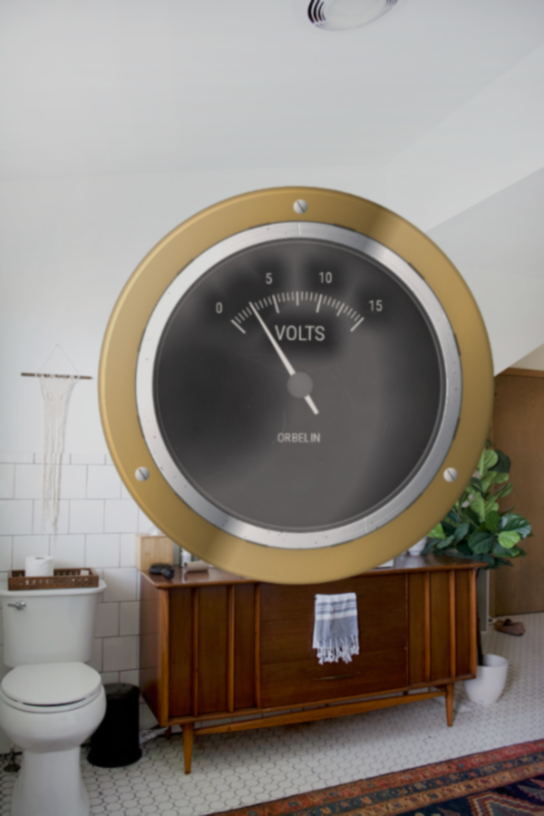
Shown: 2.5; V
